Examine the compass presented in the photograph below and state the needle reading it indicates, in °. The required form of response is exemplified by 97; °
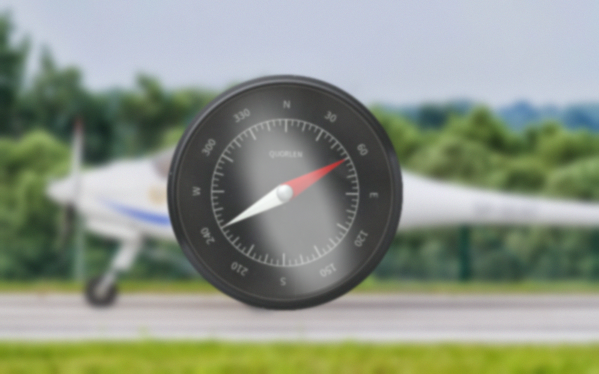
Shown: 60; °
